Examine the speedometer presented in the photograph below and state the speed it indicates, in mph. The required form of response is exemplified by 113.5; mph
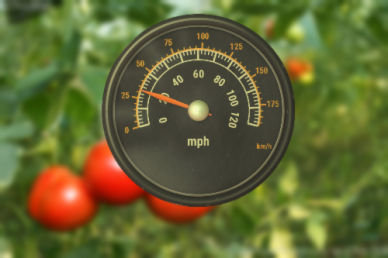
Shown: 20; mph
